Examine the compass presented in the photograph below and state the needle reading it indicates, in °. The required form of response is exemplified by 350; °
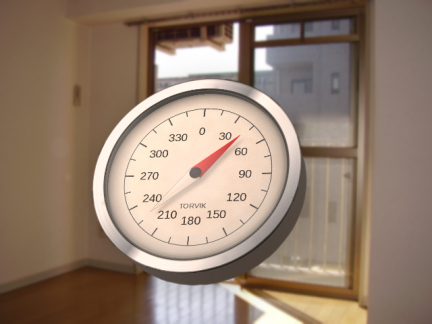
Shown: 45; °
